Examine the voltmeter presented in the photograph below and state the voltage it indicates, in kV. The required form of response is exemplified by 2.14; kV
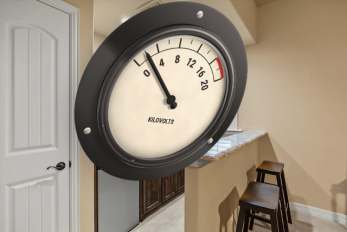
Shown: 2; kV
